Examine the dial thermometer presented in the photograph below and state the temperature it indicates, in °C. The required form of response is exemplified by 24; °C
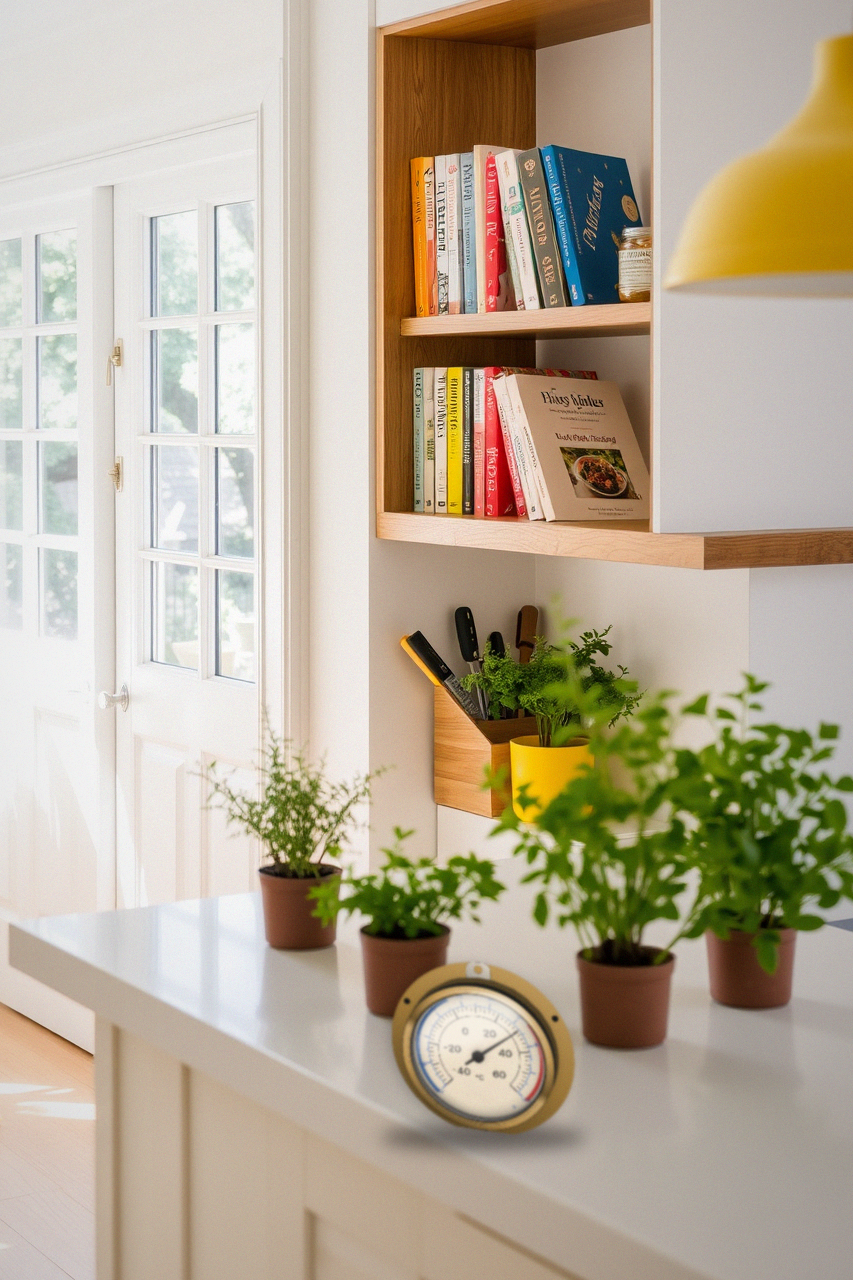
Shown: 30; °C
